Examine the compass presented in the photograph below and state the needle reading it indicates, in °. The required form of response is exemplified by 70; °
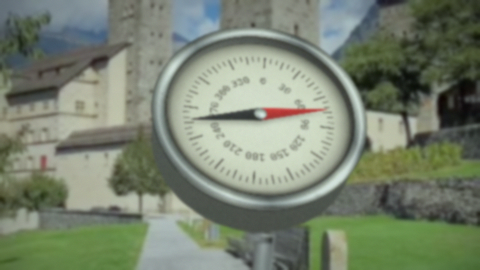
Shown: 75; °
